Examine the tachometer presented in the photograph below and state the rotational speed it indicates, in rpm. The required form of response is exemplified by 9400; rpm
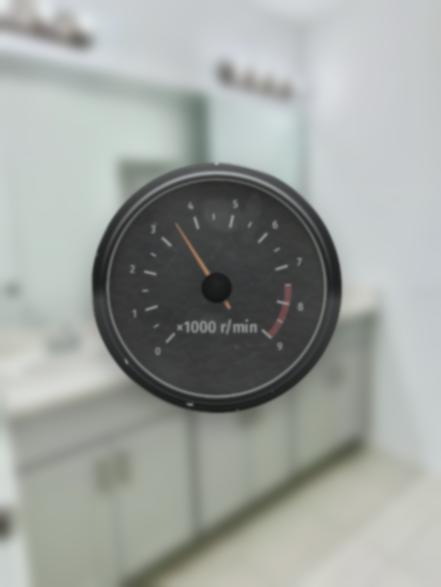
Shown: 3500; rpm
